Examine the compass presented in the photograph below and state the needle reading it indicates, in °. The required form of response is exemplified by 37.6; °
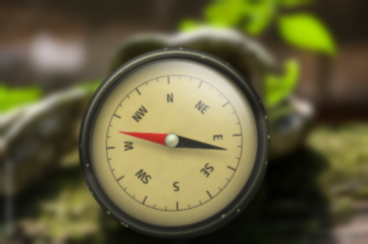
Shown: 285; °
